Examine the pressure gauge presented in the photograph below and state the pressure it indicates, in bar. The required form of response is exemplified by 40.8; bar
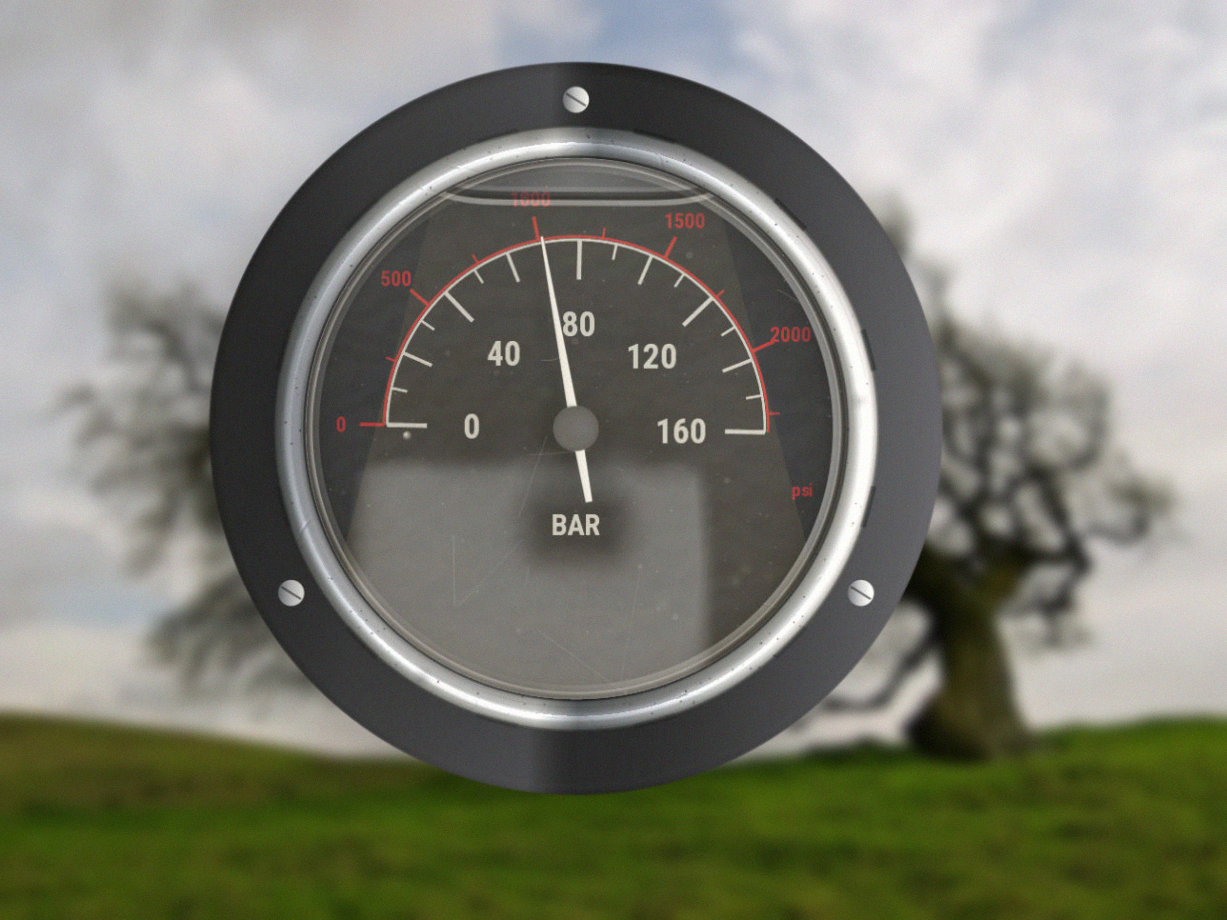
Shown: 70; bar
